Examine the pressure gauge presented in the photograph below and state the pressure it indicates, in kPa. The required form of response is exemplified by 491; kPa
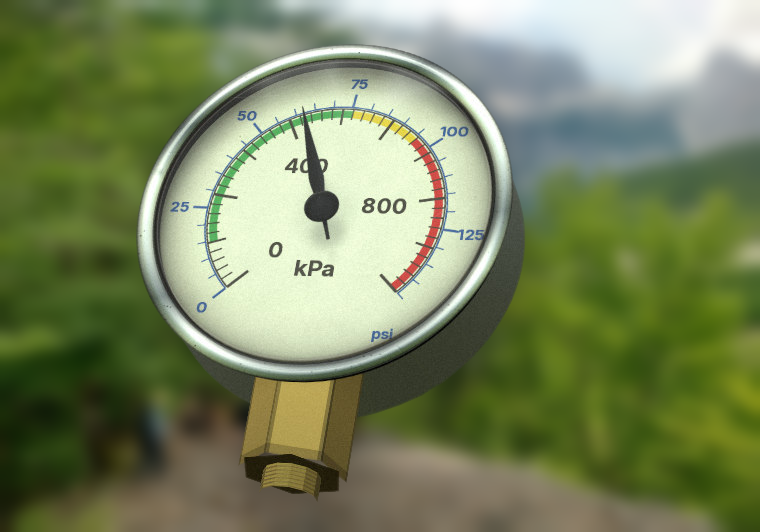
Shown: 430; kPa
